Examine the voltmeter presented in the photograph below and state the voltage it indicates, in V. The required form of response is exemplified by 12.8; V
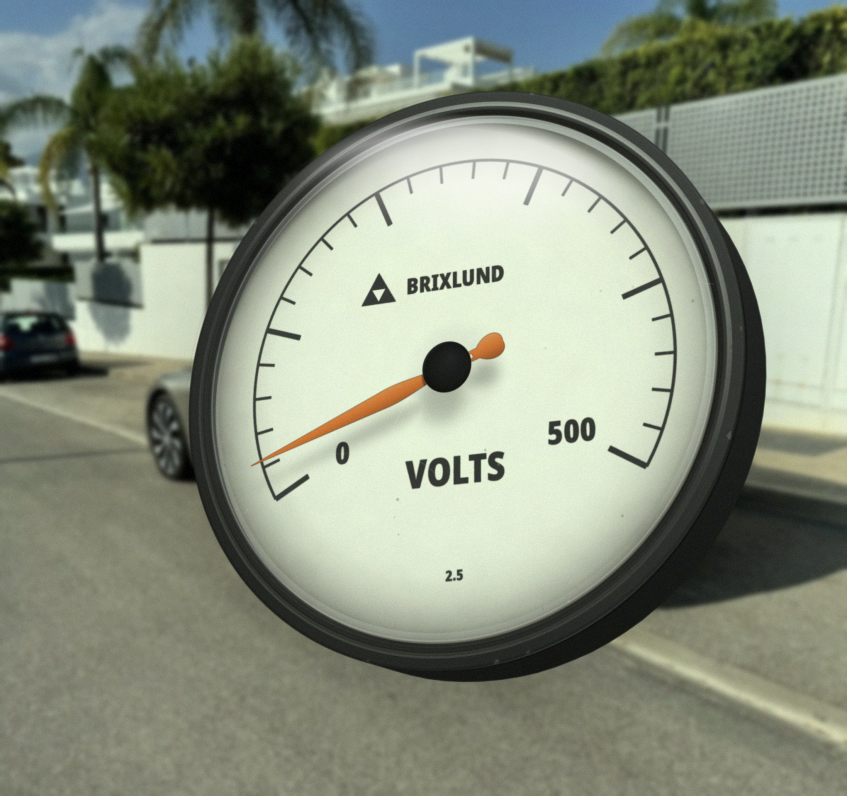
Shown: 20; V
